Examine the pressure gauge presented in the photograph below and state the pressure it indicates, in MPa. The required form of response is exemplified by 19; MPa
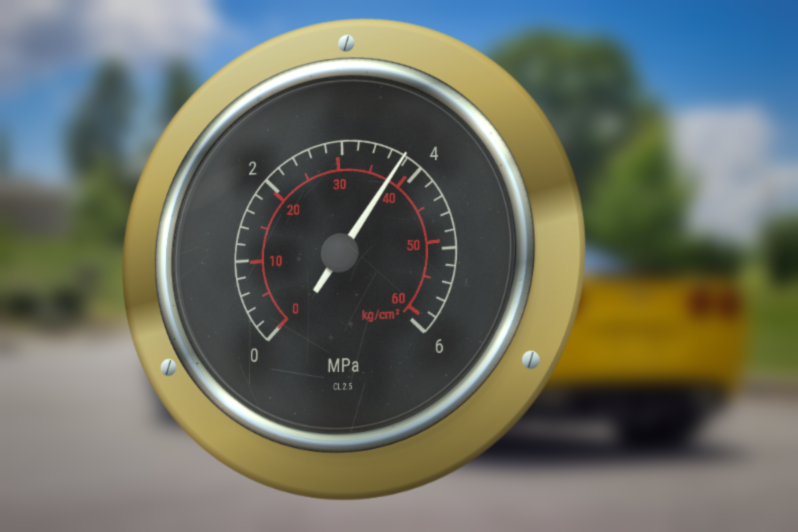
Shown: 3.8; MPa
